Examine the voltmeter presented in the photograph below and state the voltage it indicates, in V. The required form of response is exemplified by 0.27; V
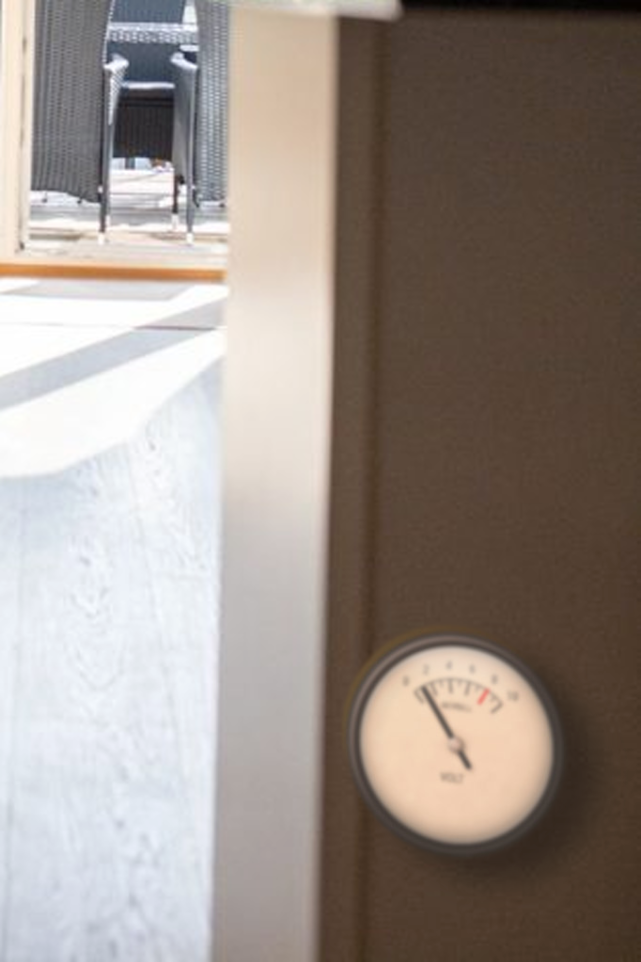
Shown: 1; V
